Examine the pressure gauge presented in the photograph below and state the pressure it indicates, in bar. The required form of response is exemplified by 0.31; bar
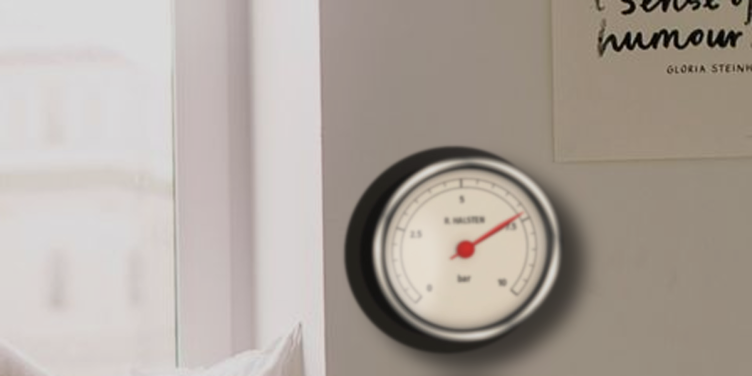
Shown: 7.25; bar
